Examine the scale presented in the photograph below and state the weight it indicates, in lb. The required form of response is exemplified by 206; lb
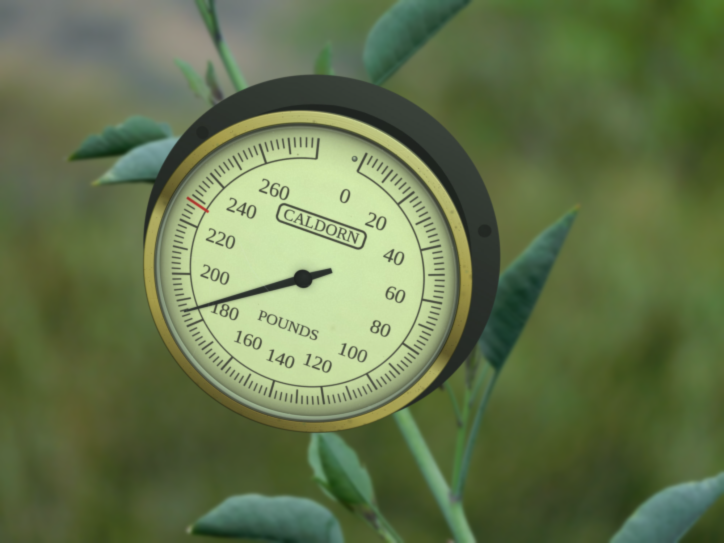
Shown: 186; lb
